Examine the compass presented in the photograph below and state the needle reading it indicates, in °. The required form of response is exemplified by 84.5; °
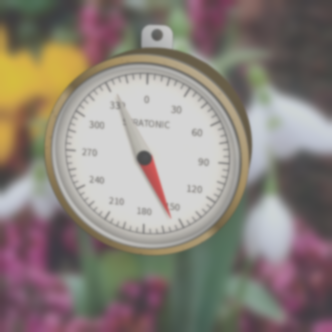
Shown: 155; °
